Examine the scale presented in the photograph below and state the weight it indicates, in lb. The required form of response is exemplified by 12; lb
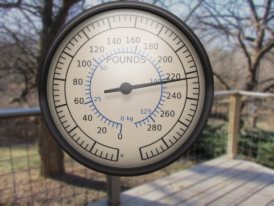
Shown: 224; lb
